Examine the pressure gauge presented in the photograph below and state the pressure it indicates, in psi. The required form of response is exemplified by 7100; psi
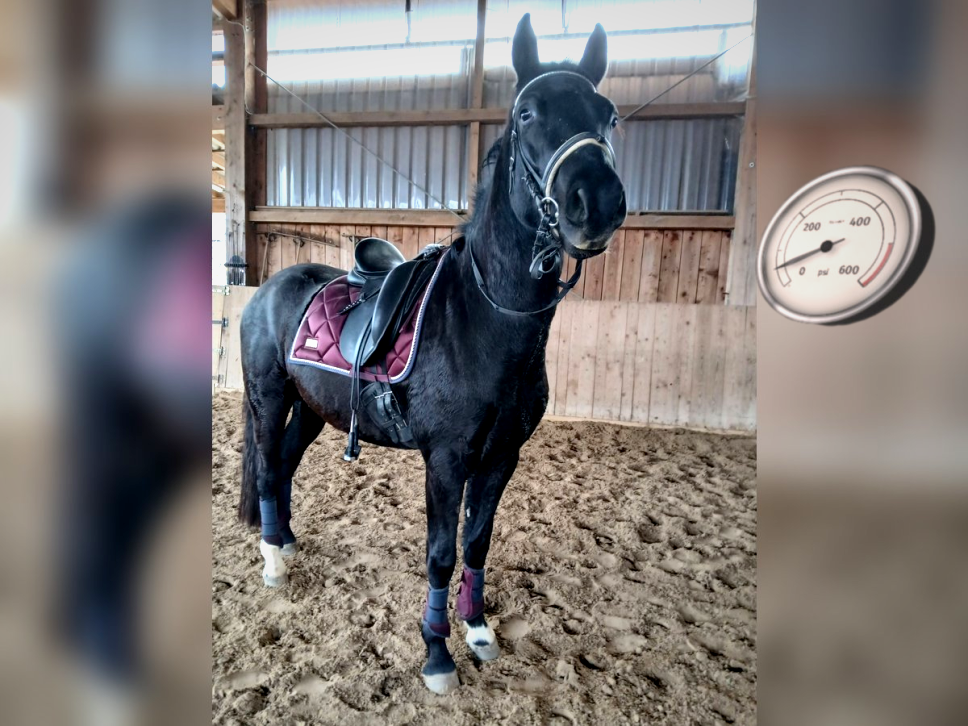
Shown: 50; psi
